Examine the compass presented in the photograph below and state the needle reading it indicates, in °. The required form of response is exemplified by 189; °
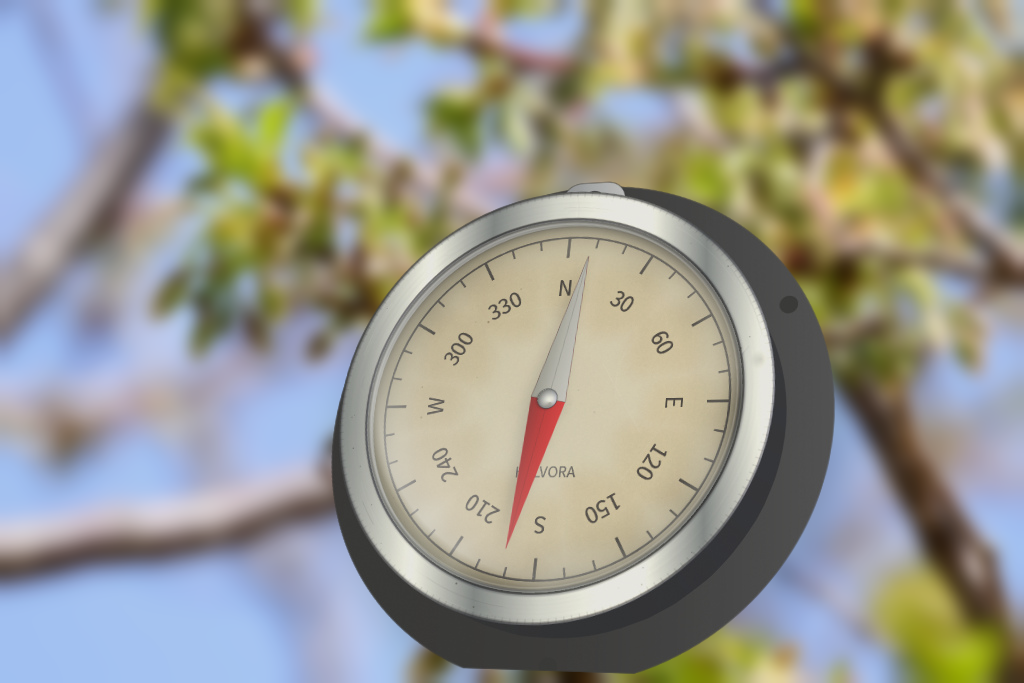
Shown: 190; °
